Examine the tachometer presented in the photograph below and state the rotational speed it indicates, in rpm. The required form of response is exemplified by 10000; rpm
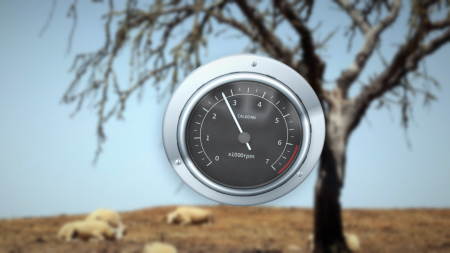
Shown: 2750; rpm
